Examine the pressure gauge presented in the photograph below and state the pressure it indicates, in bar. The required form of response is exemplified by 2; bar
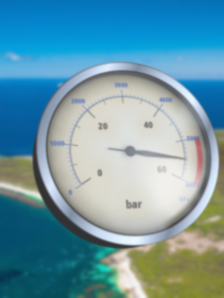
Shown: 55; bar
